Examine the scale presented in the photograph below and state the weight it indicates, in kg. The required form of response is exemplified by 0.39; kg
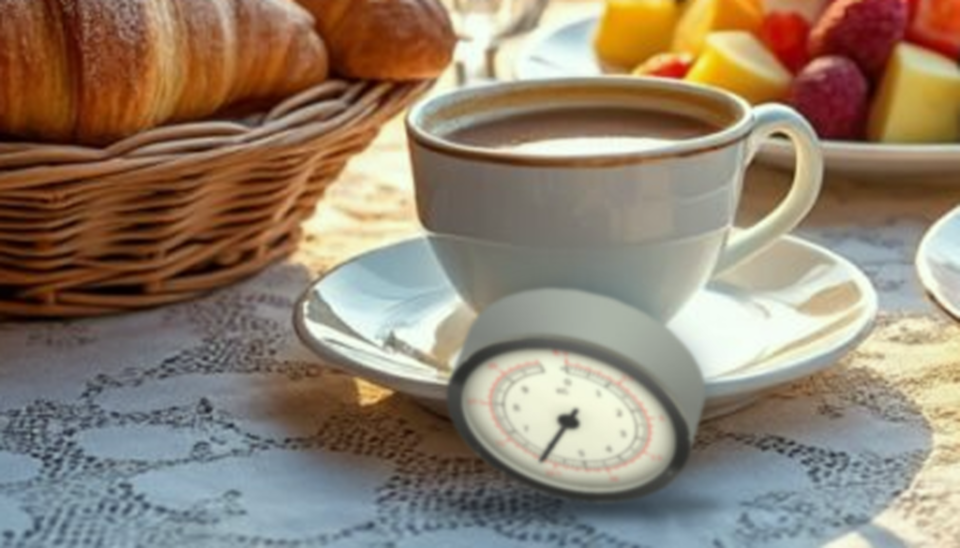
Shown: 6; kg
